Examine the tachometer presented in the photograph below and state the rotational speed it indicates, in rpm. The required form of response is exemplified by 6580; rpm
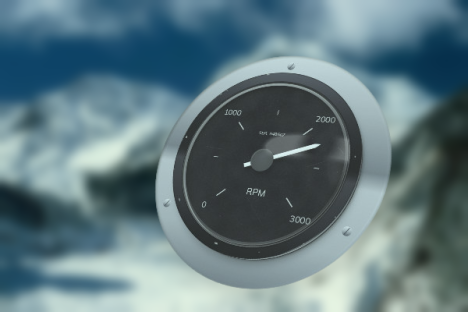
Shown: 2250; rpm
